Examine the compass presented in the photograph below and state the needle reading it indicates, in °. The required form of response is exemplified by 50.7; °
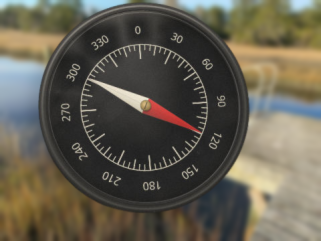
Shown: 120; °
